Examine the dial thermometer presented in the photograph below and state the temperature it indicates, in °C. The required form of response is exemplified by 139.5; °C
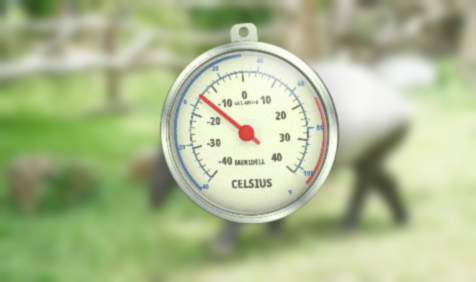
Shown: -14; °C
